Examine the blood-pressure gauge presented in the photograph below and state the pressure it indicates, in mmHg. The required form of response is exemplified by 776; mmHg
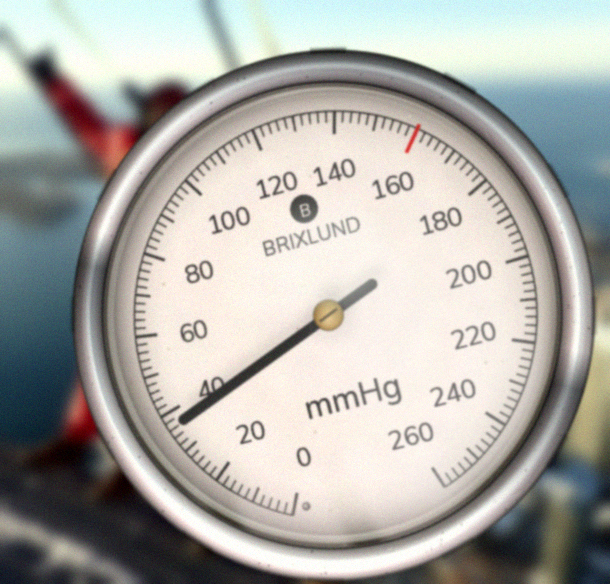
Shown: 36; mmHg
